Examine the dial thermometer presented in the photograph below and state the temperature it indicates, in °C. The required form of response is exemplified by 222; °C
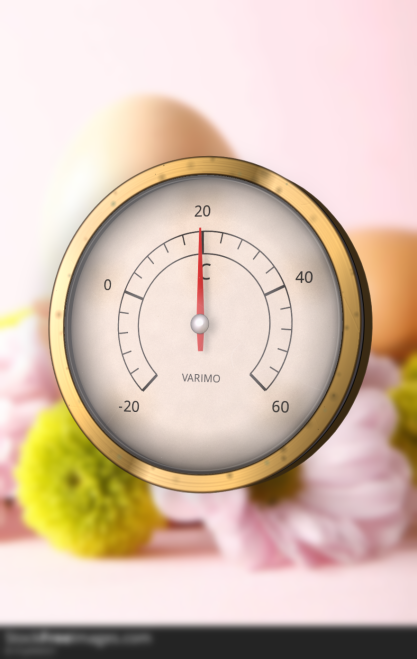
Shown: 20; °C
